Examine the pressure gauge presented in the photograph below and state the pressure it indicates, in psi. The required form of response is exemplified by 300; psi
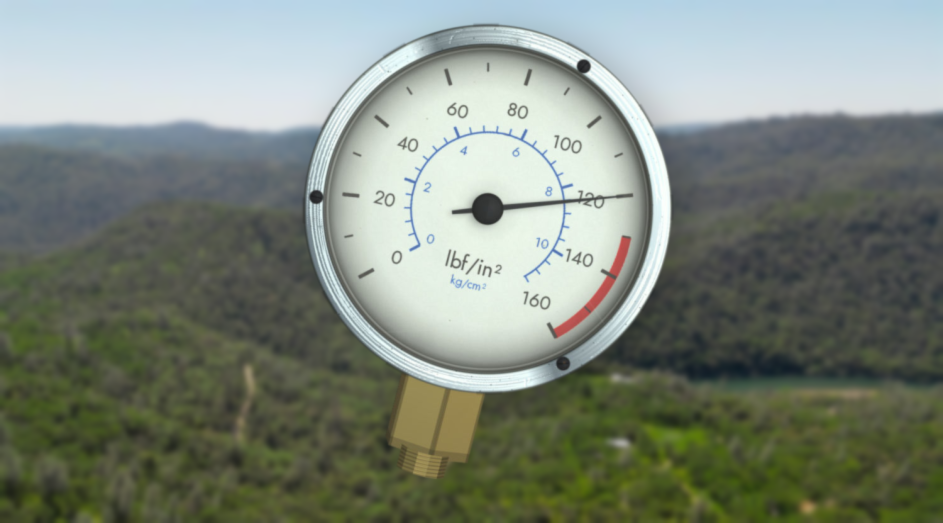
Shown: 120; psi
